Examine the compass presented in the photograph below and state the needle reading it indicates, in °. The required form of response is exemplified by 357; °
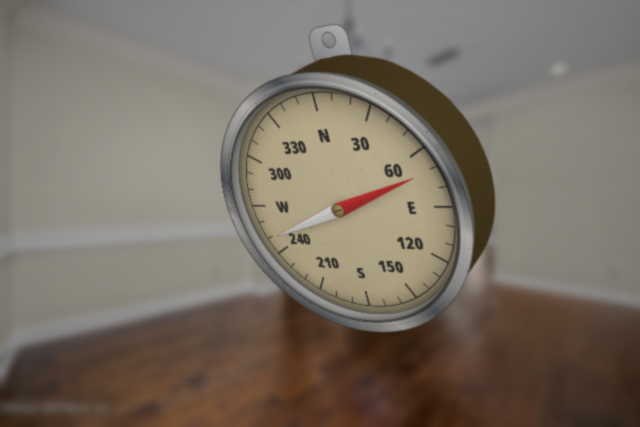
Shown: 70; °
